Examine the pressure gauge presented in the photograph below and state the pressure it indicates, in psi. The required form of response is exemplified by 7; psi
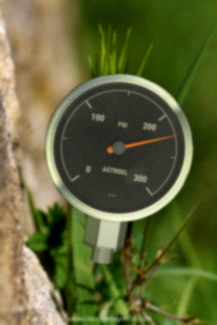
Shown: 225; psi
